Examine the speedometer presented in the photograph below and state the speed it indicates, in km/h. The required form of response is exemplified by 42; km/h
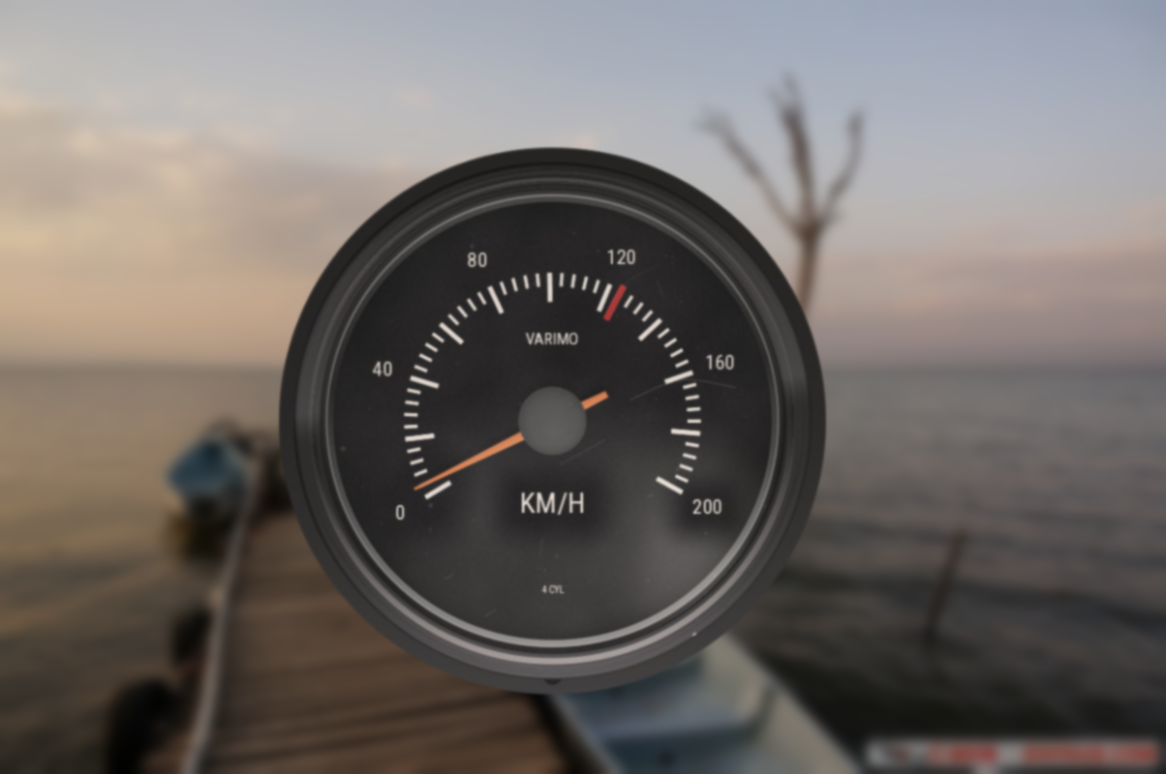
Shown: 4; km/h
